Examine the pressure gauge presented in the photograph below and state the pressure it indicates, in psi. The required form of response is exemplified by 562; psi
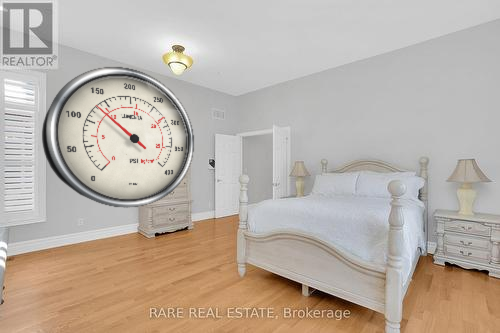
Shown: 130; psi
